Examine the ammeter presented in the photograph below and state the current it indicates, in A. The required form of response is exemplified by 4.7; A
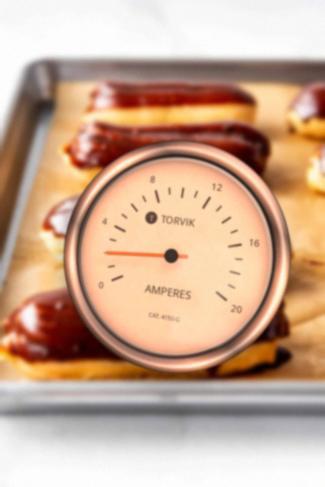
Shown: 2; A
